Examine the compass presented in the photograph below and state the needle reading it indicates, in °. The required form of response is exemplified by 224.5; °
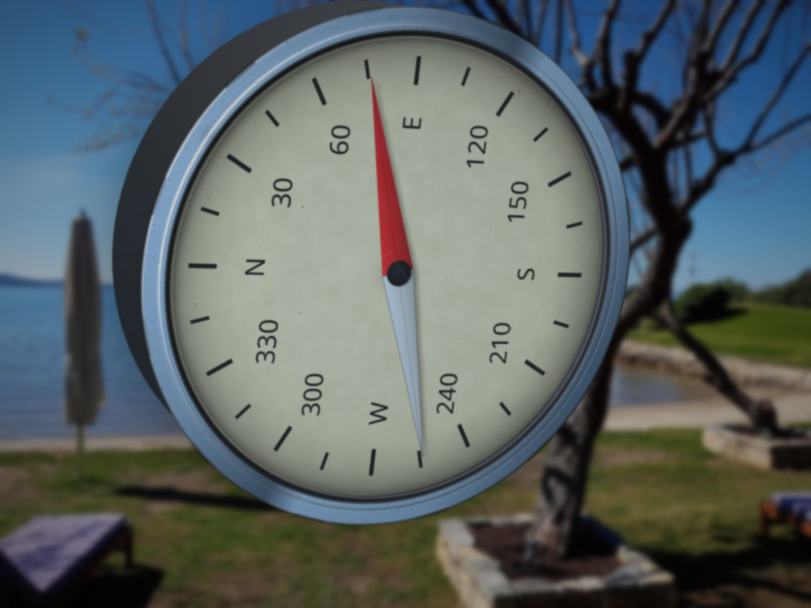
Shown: 75; °
